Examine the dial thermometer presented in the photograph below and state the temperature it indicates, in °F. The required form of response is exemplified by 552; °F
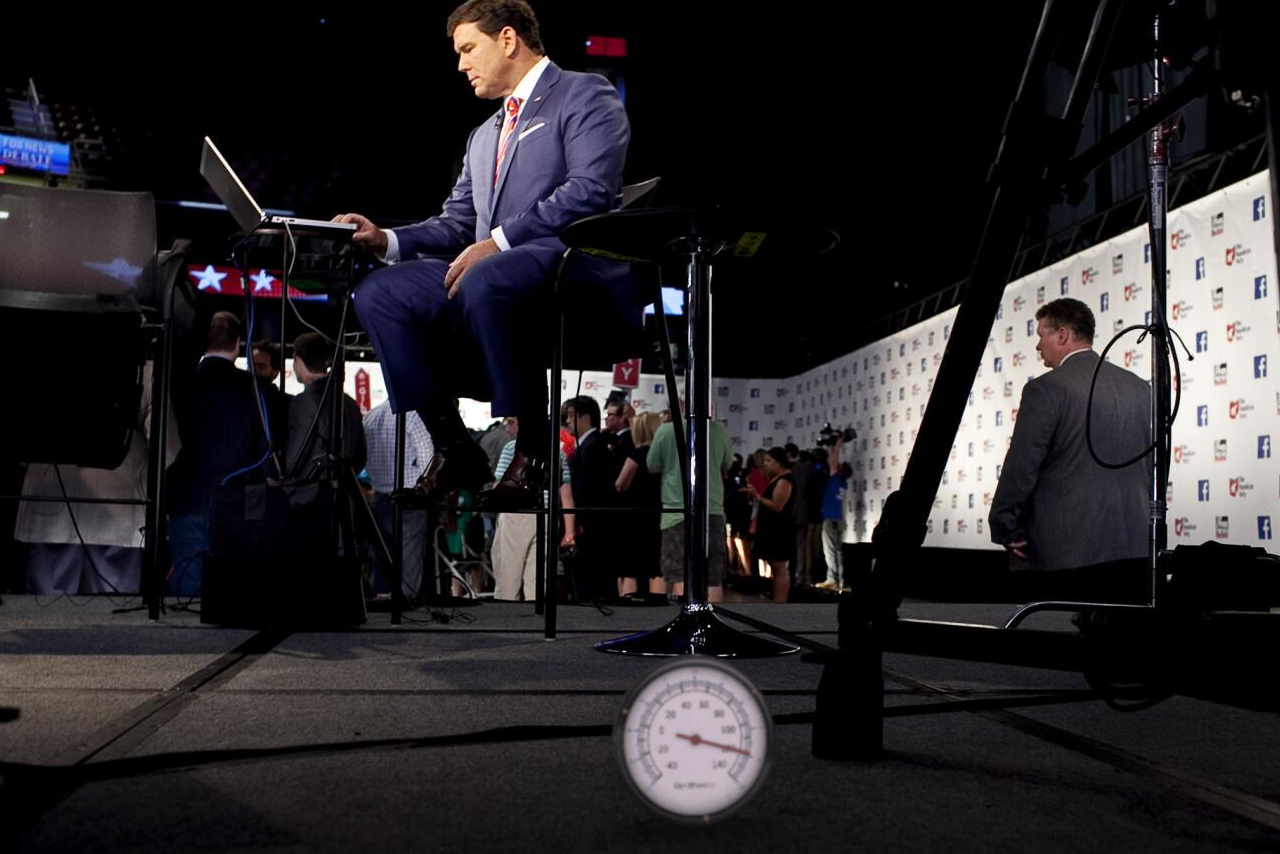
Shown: 120; °F
